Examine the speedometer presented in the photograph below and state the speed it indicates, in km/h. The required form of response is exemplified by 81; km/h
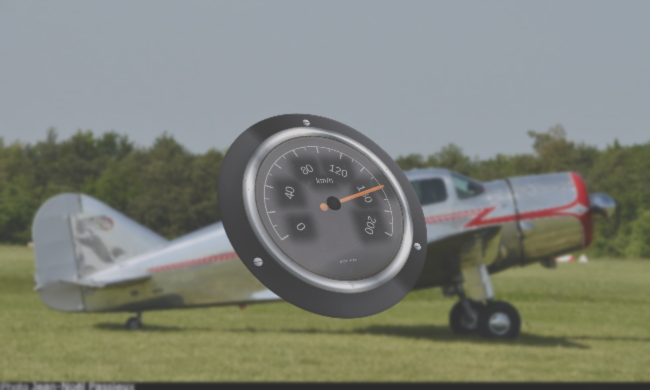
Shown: 160; km/h
